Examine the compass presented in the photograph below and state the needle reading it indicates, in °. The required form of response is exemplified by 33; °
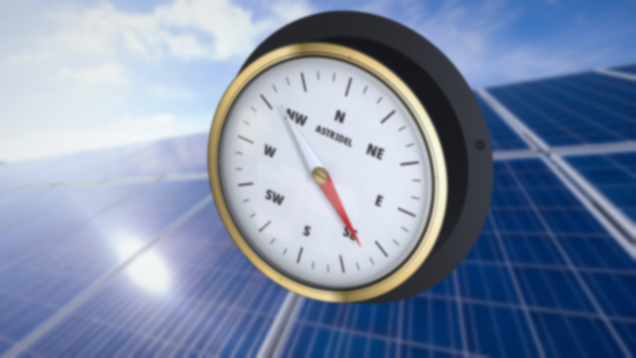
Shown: 130; °
